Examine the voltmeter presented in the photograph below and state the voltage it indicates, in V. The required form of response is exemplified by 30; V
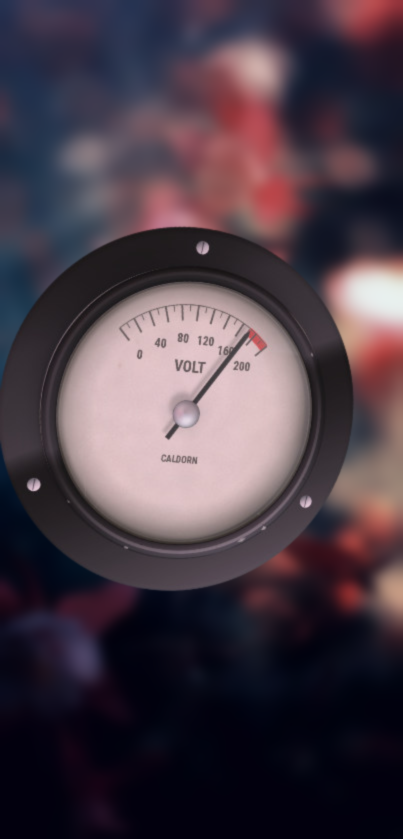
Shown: 170; V
